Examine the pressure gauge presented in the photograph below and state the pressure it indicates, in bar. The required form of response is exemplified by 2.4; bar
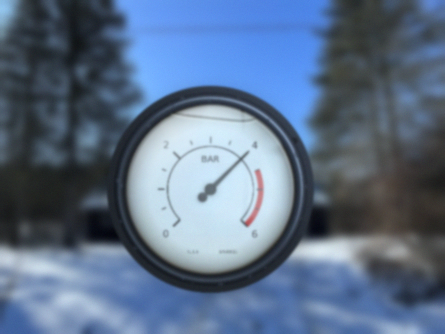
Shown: 4; bar
